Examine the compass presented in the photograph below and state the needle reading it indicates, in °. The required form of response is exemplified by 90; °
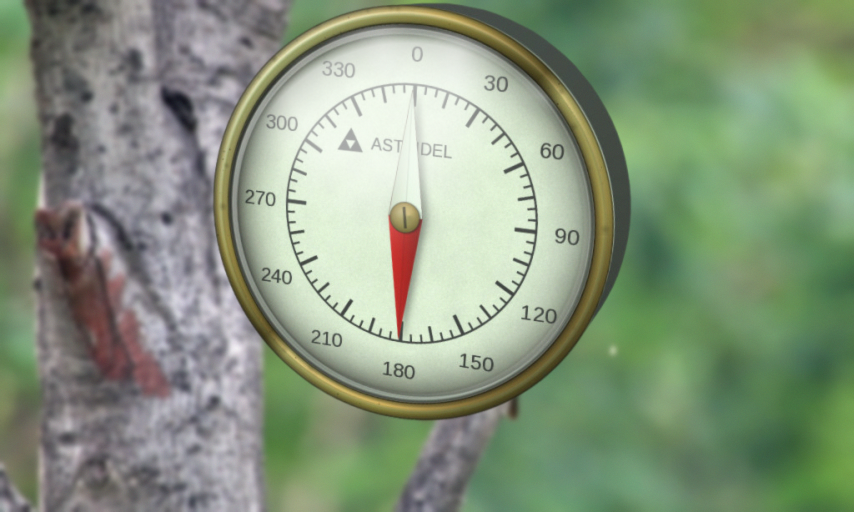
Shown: 180; °
